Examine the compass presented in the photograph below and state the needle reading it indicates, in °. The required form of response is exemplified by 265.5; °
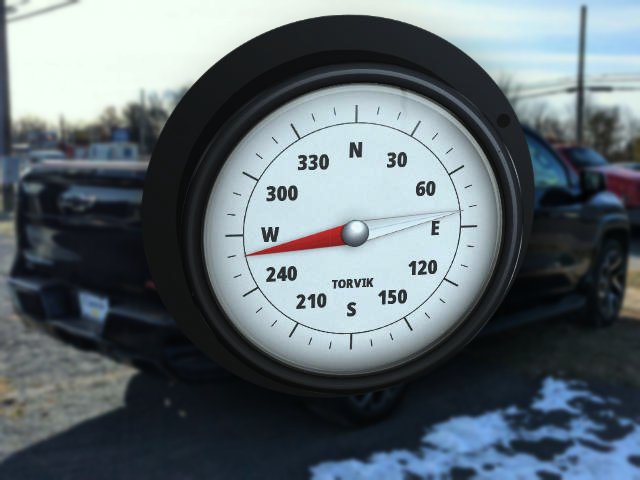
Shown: 260; °
